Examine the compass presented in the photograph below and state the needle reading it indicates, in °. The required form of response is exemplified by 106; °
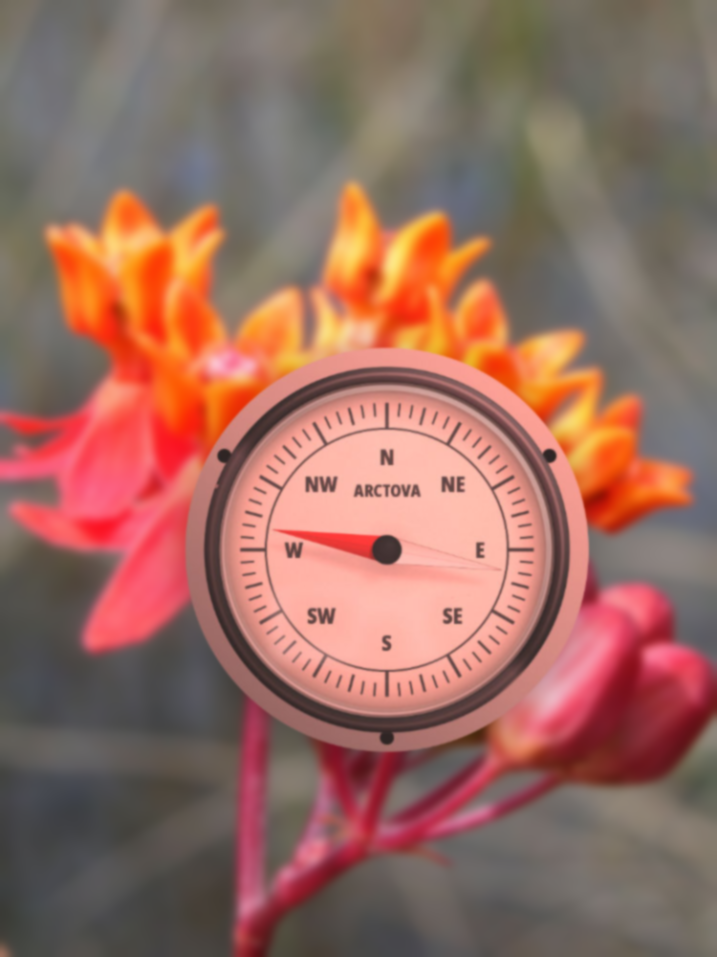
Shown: 280; °
